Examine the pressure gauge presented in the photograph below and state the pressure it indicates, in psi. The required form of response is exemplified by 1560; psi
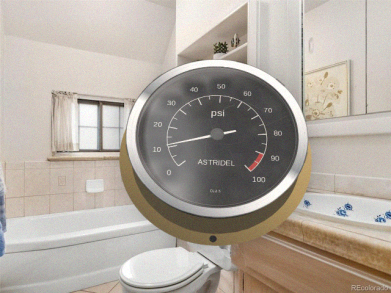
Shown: 10; psi
